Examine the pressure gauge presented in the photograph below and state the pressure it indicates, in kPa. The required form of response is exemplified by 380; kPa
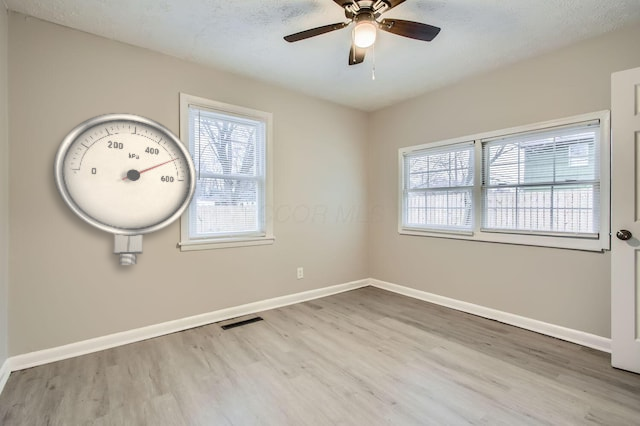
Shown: 500; kPa
